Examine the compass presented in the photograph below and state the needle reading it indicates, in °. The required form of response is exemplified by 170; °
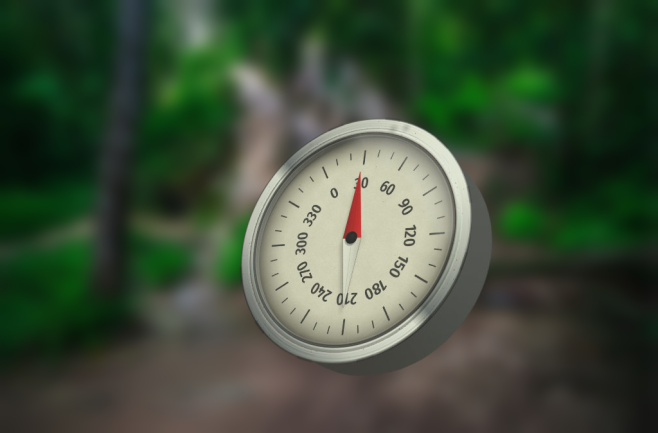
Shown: 30; °
